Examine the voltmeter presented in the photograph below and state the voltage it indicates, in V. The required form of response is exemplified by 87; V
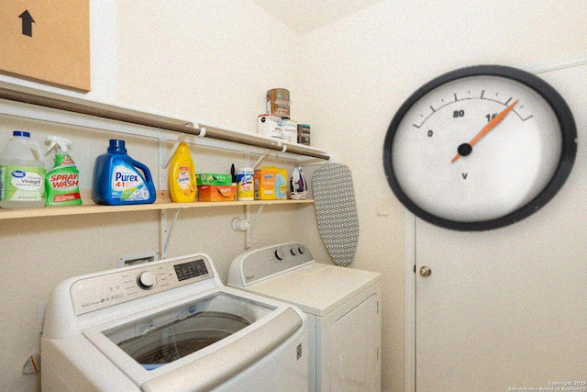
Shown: 170; V
